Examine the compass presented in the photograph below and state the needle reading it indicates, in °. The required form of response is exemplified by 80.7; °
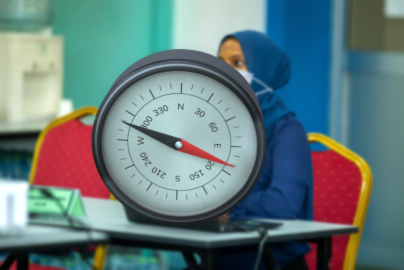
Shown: 110; °
